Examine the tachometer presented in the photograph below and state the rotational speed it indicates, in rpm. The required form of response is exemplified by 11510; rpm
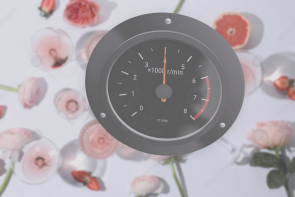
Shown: 4000; rpm
